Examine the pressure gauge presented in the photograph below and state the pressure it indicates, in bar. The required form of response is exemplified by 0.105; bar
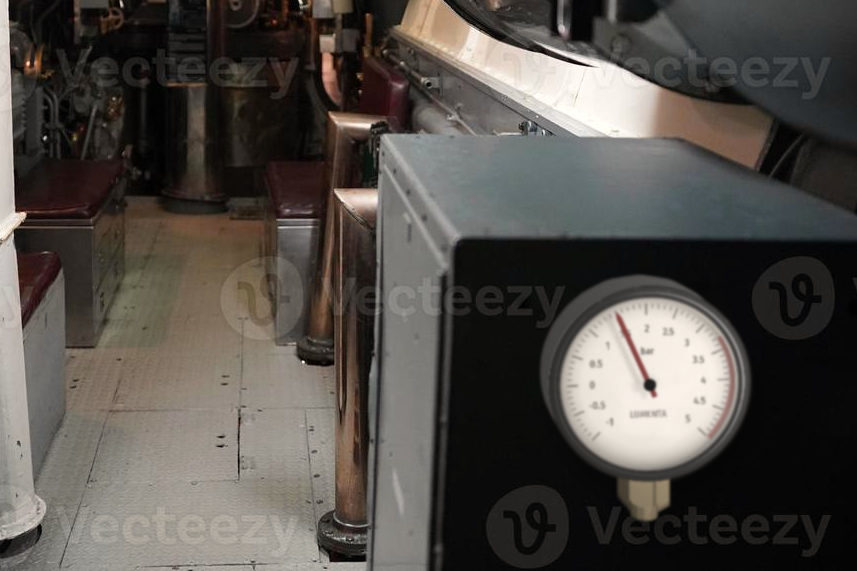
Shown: 1.5; bar
